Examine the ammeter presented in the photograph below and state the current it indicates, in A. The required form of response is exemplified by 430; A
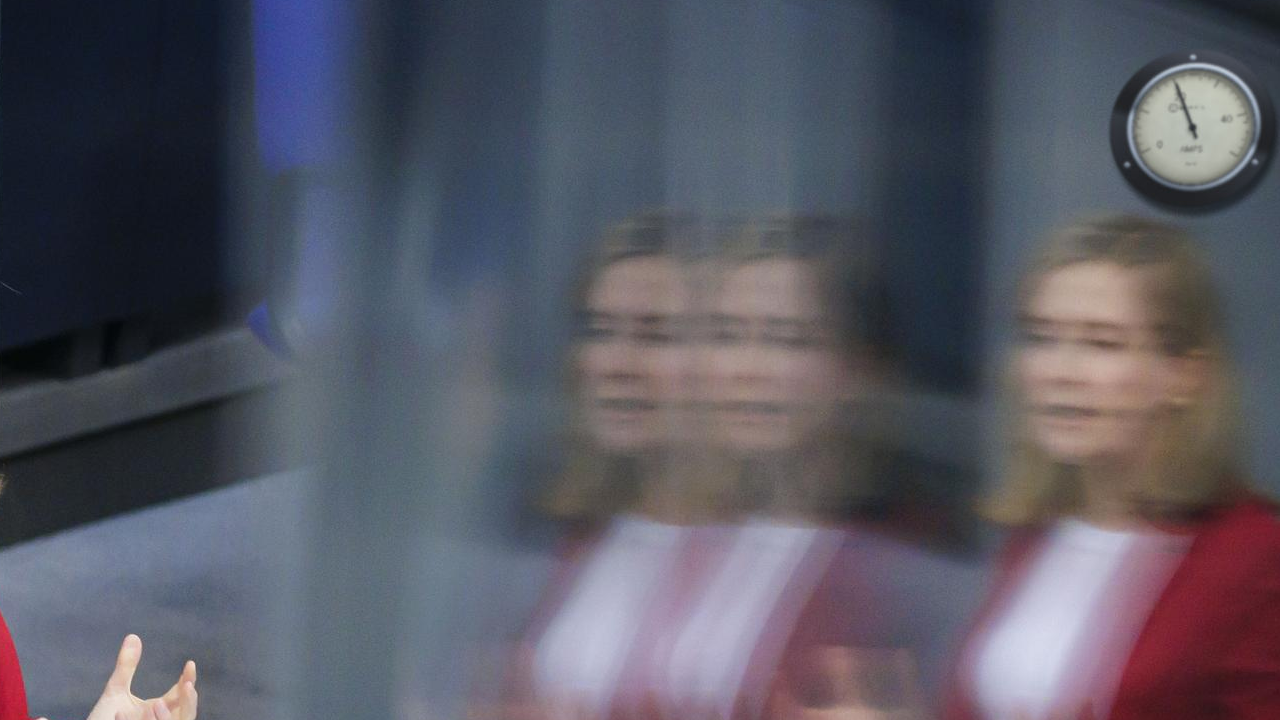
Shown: 20; A
